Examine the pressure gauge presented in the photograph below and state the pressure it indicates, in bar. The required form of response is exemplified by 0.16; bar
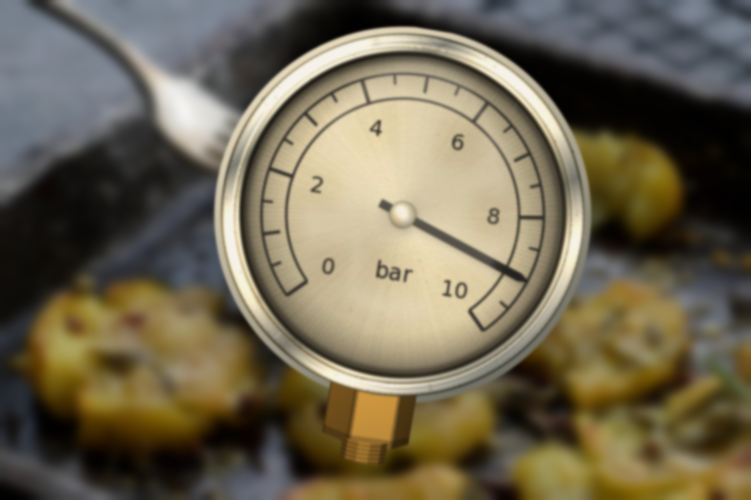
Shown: 9; bar
